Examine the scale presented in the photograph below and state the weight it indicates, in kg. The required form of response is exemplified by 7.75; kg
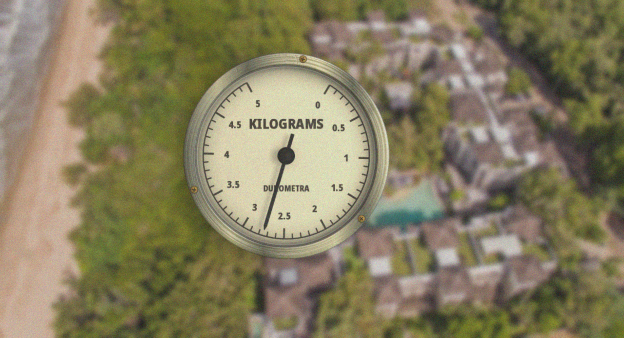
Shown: 2.75; kg
